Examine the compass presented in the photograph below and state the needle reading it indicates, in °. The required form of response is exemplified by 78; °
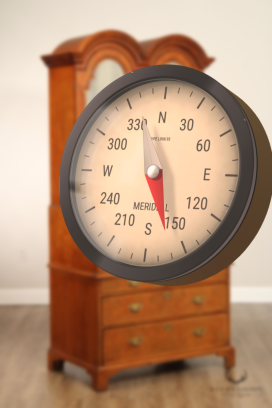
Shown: 160; °
